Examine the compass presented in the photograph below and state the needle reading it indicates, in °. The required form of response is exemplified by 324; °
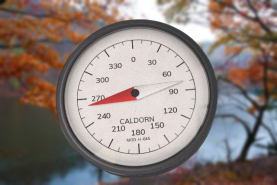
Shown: 260; °
